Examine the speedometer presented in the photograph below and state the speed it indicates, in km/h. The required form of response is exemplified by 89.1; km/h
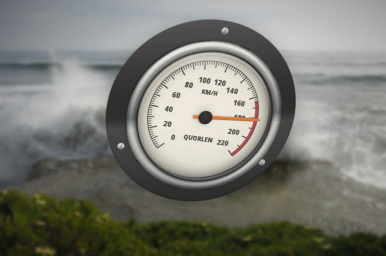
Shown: 180; km/h
